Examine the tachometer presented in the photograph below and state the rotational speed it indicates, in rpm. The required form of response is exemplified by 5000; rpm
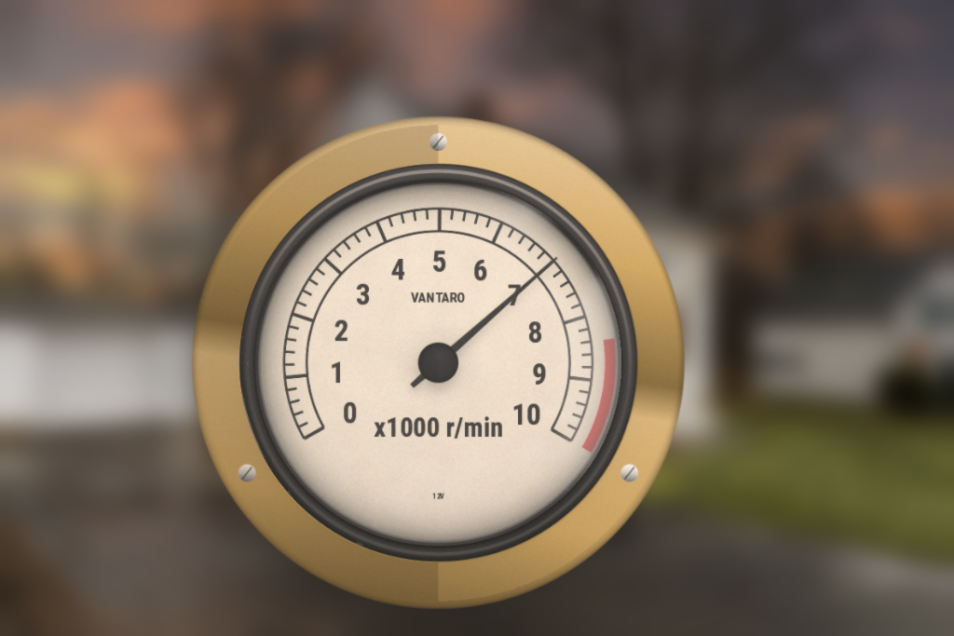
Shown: 7000; rpm
